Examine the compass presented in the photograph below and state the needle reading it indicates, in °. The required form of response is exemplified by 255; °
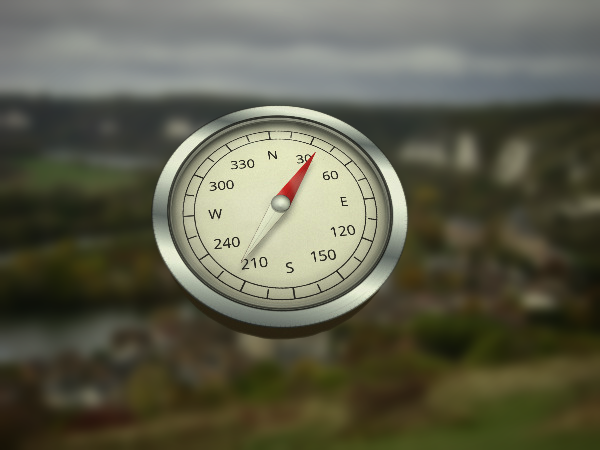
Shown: 37.5; °
